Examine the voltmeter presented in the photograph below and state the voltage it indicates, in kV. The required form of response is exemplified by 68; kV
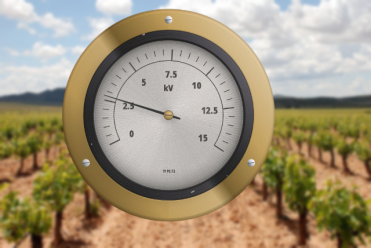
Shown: 2.75; kV
